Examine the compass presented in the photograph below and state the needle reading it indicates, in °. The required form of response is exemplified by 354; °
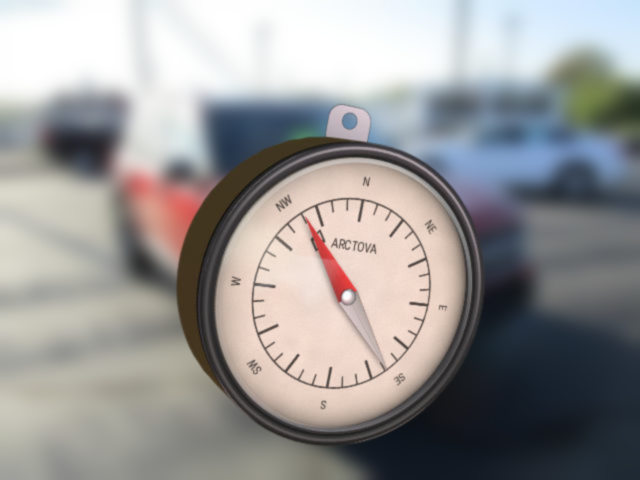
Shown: 320; °
